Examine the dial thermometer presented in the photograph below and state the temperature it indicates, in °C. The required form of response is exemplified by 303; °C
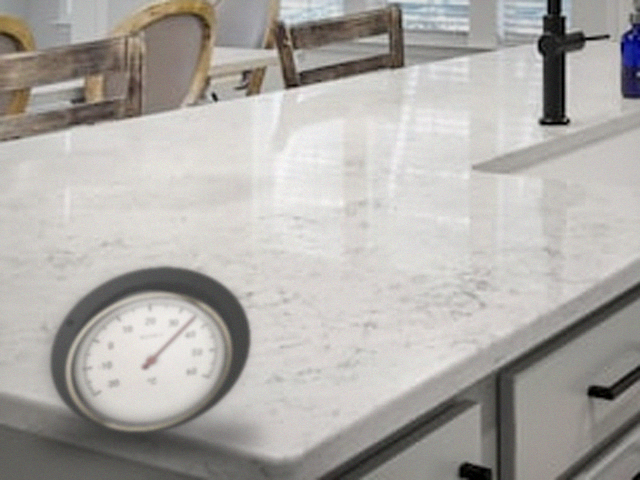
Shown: 35; °C
